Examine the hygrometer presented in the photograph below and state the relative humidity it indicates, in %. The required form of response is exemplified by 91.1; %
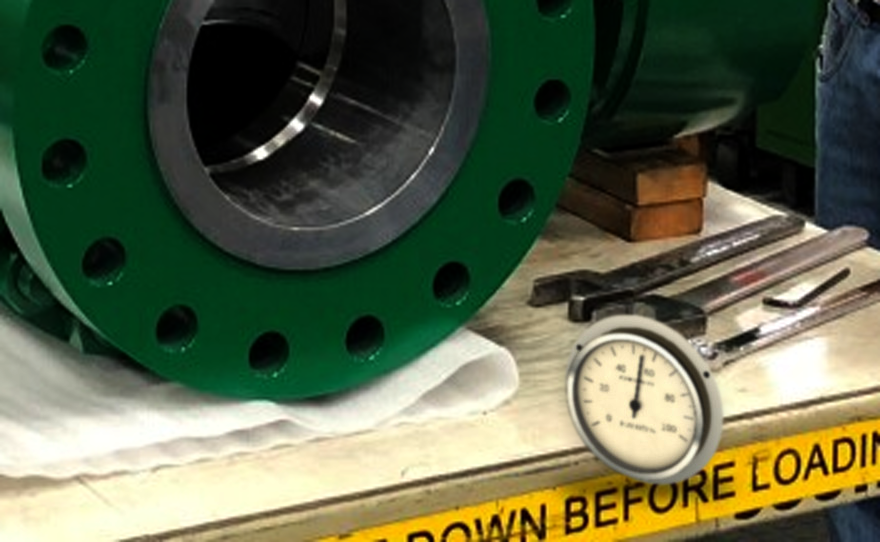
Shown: 55; %
